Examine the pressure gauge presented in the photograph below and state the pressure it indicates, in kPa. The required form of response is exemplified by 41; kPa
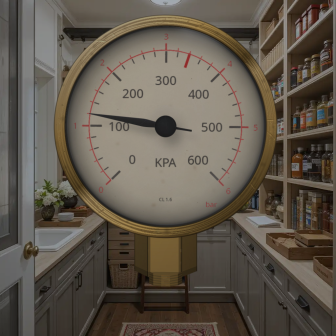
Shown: 120; kPa
